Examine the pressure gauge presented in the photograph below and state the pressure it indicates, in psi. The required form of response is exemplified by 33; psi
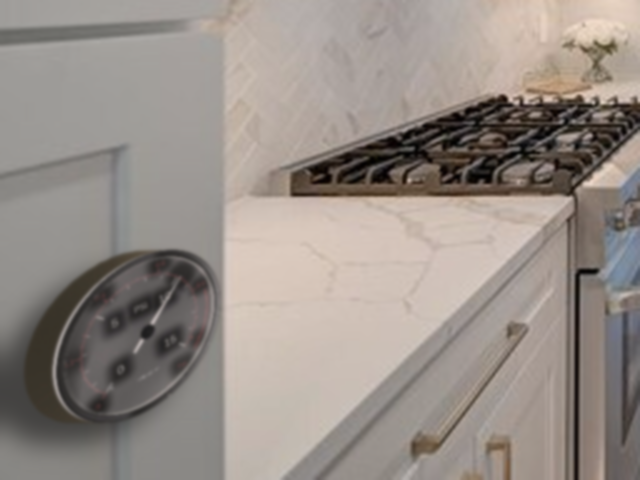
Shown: 10; psi
